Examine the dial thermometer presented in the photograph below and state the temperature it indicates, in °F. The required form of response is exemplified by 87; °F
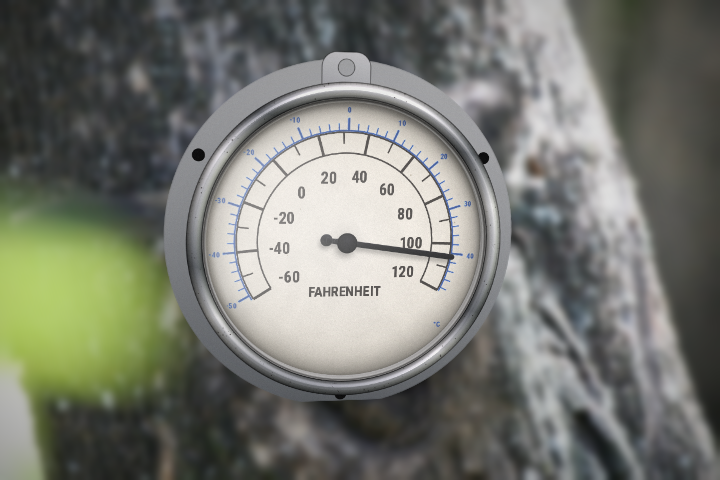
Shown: 105; °F
